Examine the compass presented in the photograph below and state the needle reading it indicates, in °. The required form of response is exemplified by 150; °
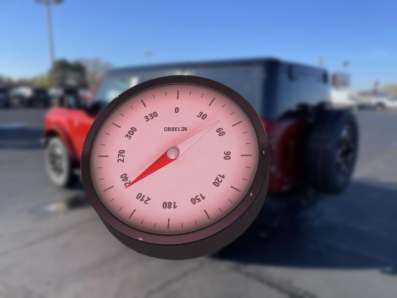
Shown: 230; °
